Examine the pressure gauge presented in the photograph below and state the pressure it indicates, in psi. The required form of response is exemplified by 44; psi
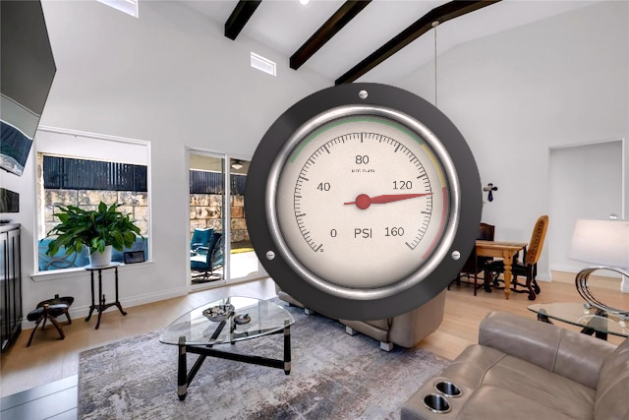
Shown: 130; psi
